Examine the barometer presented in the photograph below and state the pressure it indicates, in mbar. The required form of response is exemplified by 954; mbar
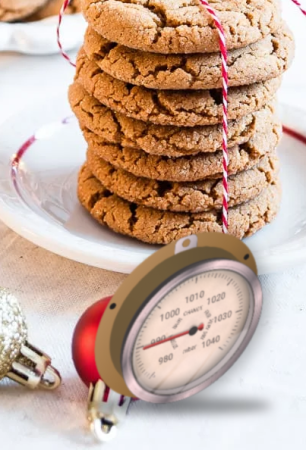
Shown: 990; mbar
